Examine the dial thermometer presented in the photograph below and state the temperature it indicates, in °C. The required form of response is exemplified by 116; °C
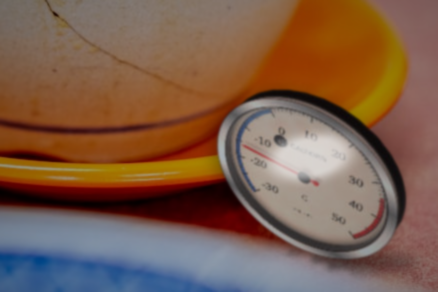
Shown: -15; °C
